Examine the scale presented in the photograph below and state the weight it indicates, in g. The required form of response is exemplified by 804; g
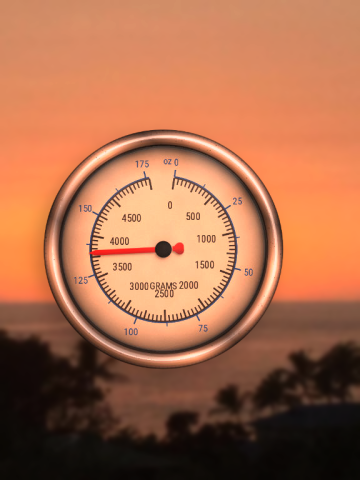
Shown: 3800; g
